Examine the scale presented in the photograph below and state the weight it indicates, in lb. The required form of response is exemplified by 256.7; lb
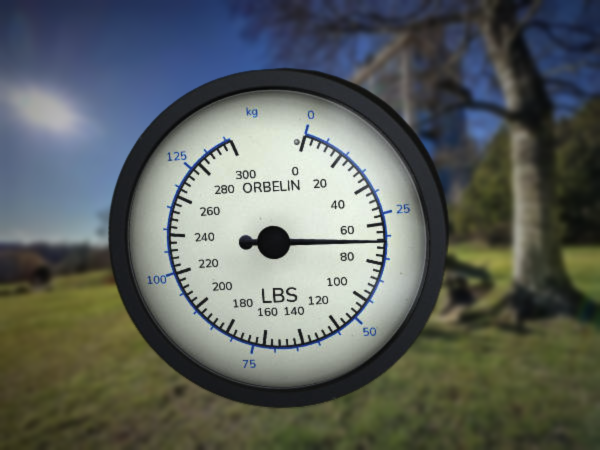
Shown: 68; lb
